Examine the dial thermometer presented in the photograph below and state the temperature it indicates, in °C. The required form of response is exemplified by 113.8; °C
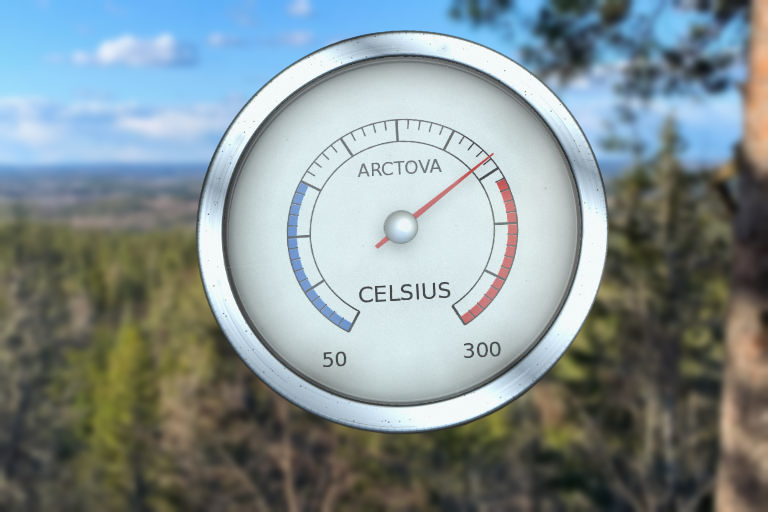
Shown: 220; °C
